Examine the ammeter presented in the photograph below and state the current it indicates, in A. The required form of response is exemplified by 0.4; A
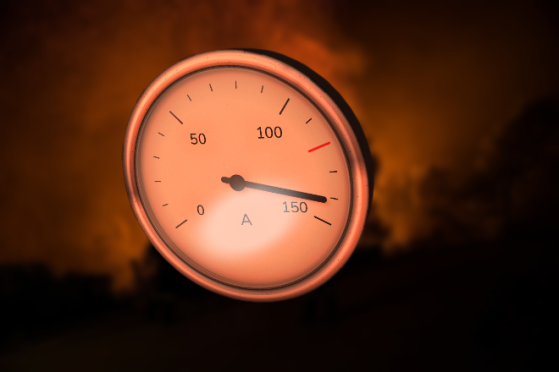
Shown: 140; A
